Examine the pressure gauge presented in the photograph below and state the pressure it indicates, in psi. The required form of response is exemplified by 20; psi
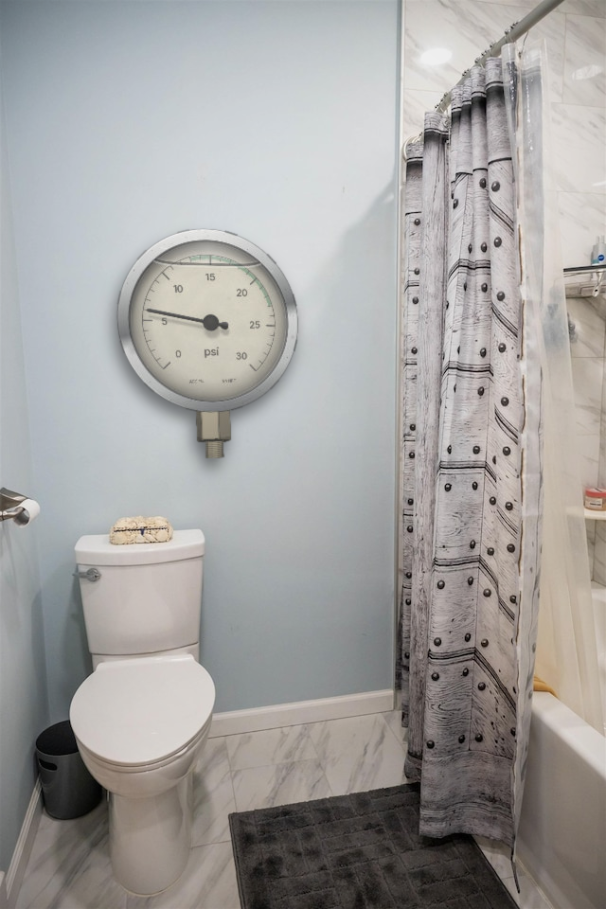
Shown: 6; psi
